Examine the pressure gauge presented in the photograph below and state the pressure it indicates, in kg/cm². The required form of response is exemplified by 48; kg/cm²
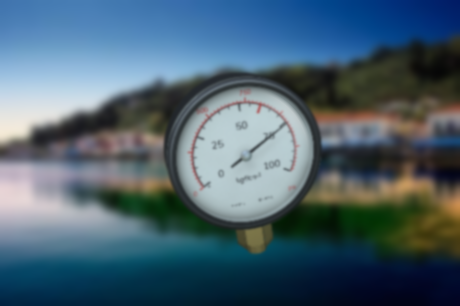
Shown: 75; kg/cm²
